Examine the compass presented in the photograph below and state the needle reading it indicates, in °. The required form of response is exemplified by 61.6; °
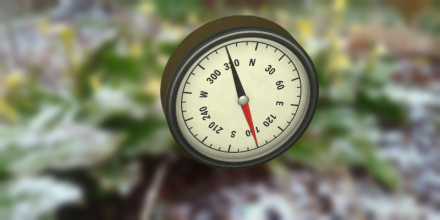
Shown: 150; °
